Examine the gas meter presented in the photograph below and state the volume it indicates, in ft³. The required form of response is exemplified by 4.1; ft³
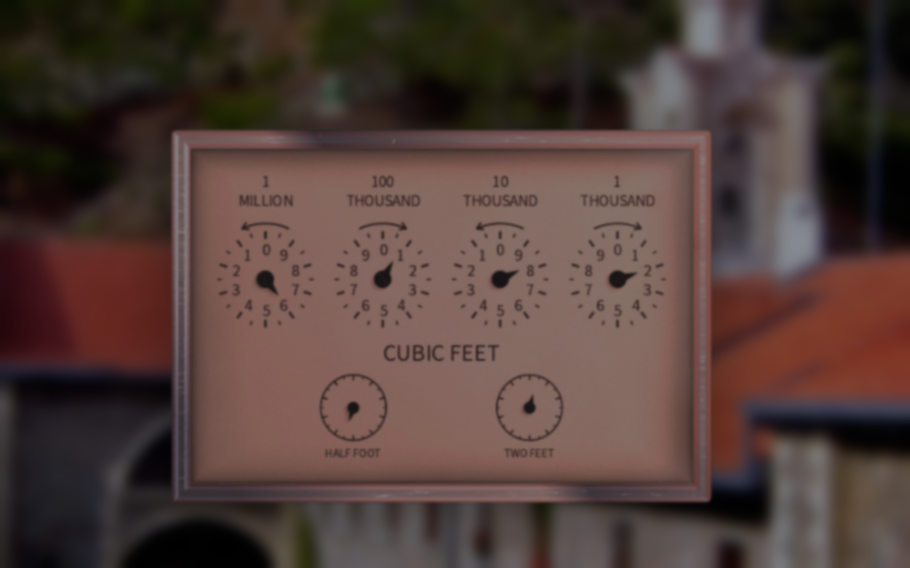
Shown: 608200; ft³
